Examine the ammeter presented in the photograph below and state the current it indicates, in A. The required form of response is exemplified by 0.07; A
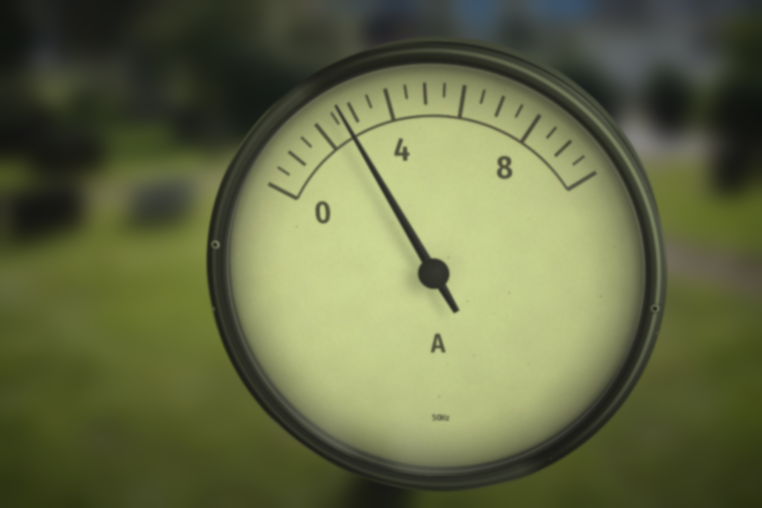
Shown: 2.75; A
